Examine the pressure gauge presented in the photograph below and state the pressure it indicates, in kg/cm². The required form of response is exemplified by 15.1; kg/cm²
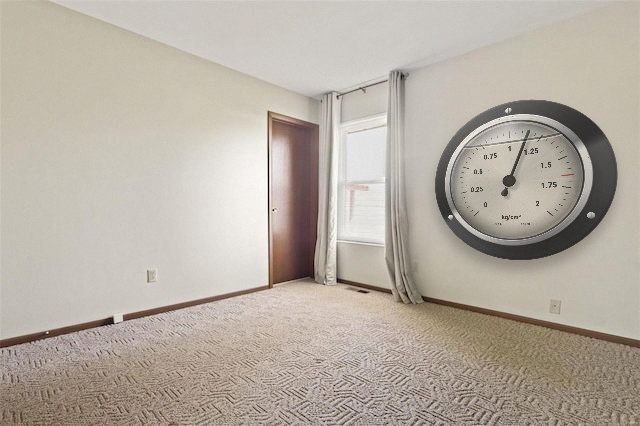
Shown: 1.15; kg/cm²
